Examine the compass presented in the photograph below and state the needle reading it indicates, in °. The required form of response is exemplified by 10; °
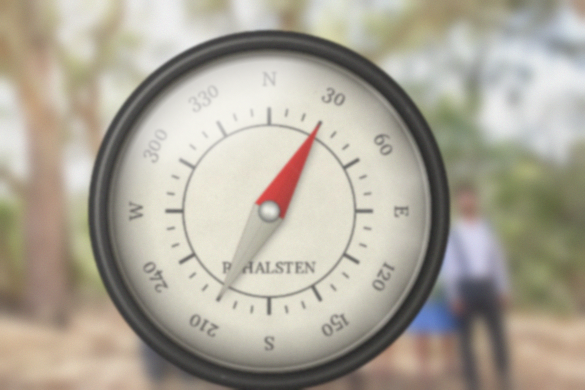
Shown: 30; °
